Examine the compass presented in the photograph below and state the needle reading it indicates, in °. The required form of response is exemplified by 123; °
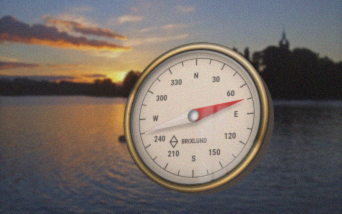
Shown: 75; °
